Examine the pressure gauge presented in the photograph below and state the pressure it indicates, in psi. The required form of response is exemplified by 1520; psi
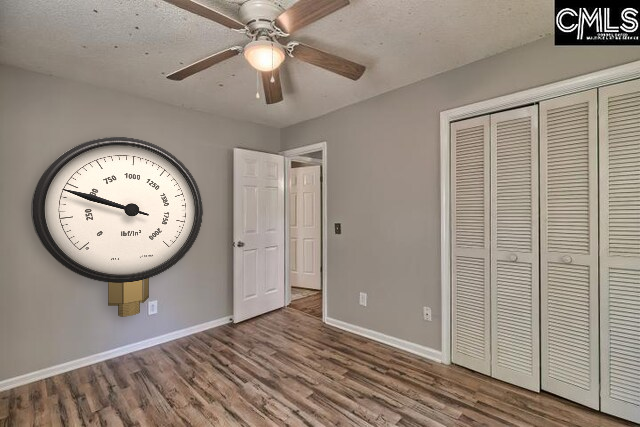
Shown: 450; psi
